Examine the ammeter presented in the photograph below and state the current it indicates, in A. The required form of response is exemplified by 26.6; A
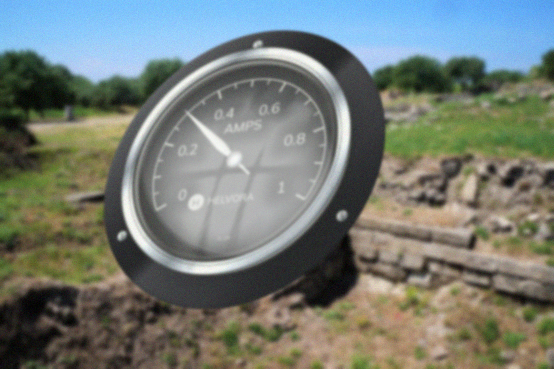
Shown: 0.3; A
